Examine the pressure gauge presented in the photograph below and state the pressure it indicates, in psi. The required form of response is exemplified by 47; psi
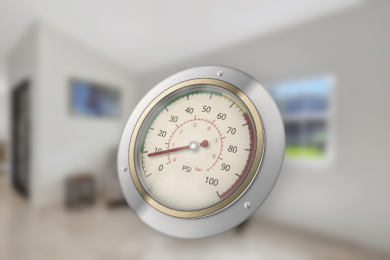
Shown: 8; psi
